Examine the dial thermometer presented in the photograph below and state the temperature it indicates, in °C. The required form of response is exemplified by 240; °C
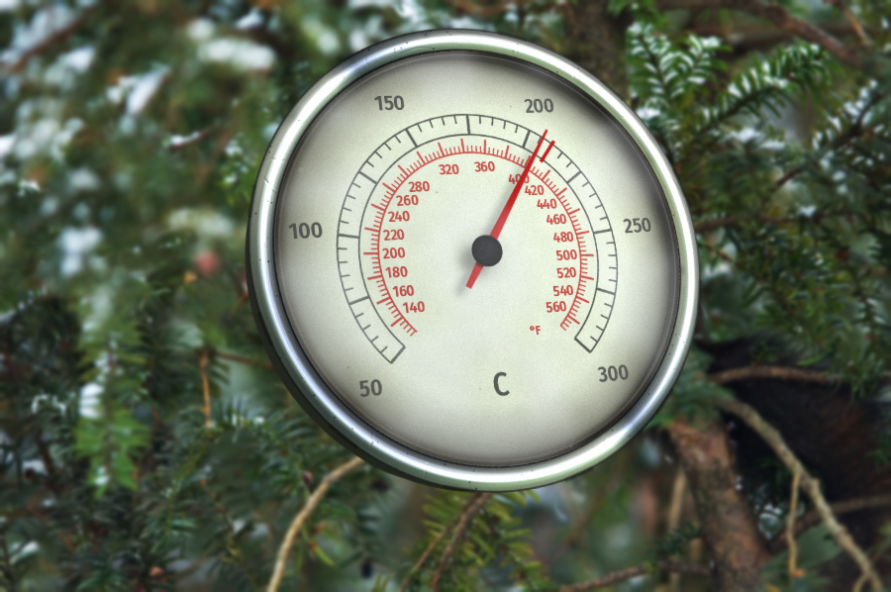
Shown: 205; °C
